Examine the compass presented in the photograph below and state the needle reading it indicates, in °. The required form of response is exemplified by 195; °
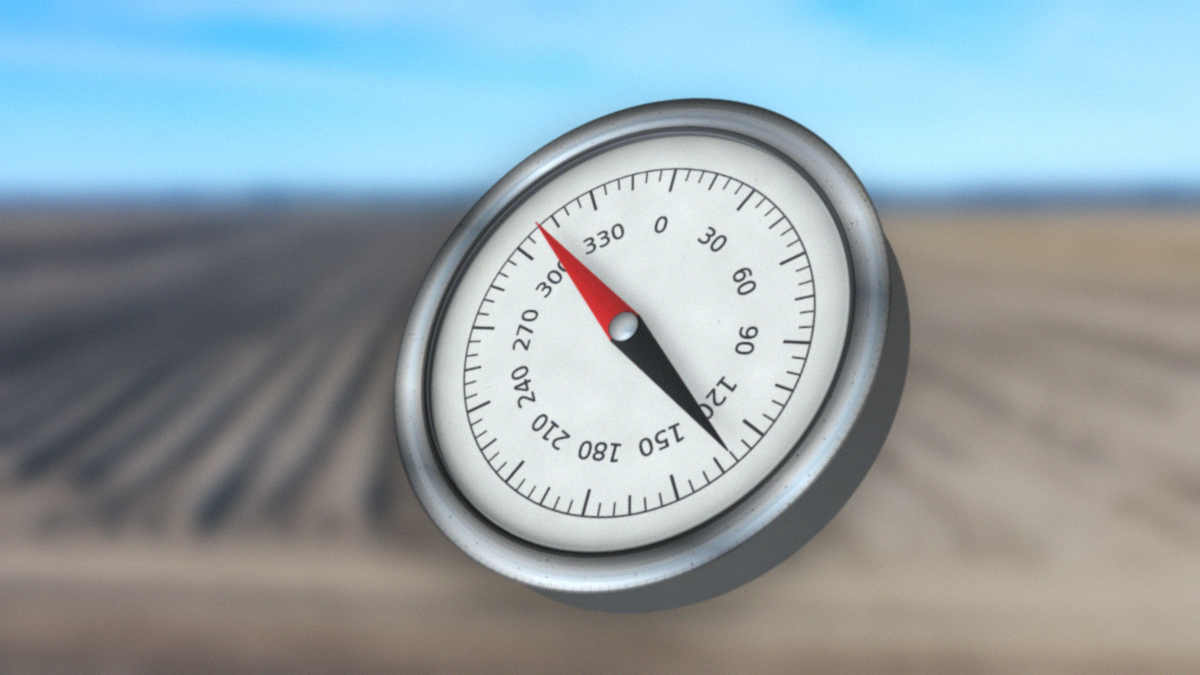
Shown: 310; °
